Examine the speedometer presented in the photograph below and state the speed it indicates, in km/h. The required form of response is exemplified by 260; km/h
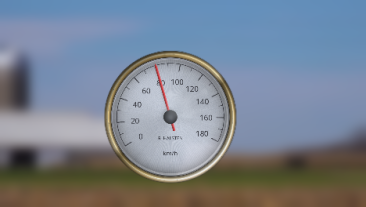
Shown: 80; km/h
